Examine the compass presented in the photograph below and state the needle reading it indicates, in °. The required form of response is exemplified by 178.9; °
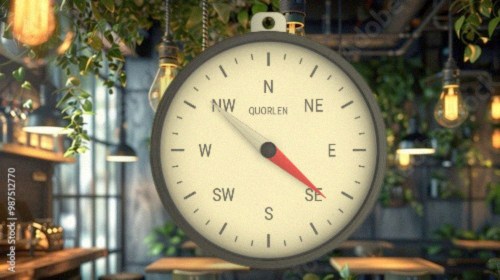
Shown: 130; °
